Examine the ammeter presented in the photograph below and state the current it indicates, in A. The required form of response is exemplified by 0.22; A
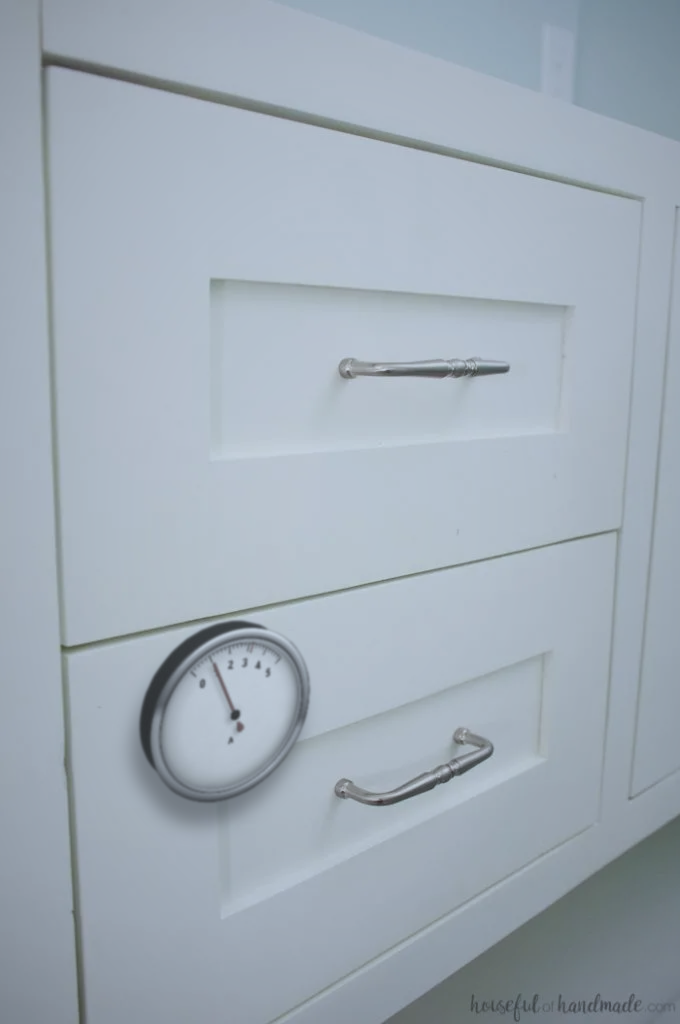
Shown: 1; A
